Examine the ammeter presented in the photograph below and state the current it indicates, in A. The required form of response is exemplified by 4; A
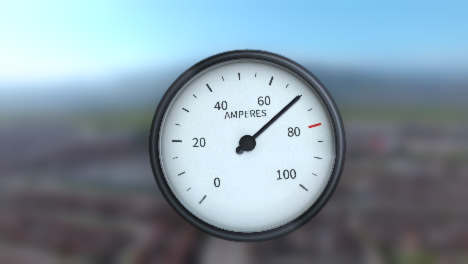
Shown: 70; A
